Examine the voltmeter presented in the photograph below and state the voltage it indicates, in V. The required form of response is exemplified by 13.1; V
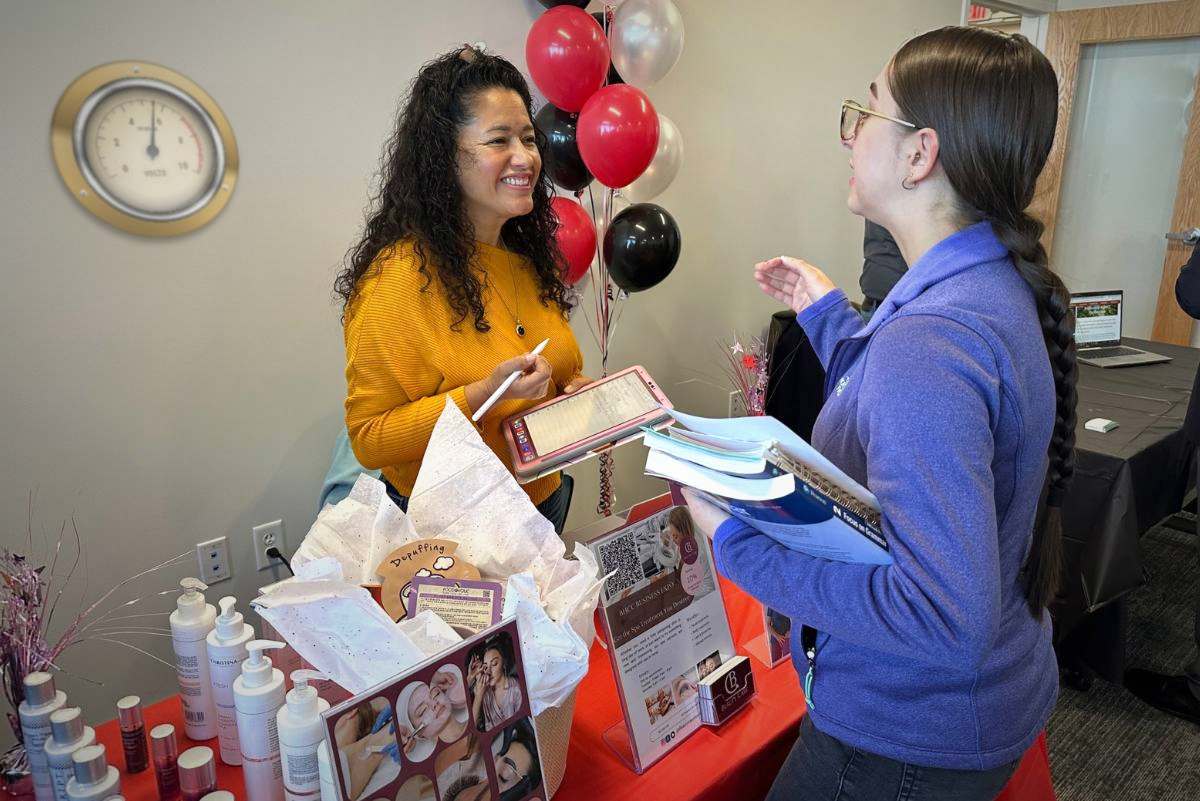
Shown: 5.5; V
